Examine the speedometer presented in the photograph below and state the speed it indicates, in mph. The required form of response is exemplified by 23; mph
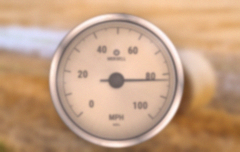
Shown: 82.5; mph
